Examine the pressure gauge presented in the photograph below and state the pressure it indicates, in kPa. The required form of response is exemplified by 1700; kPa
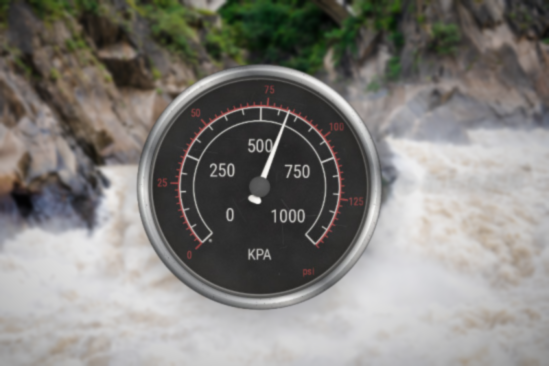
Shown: 575; kPa
